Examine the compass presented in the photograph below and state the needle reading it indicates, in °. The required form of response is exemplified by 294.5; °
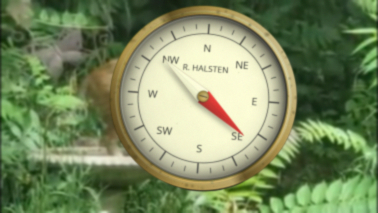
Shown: 130; °
